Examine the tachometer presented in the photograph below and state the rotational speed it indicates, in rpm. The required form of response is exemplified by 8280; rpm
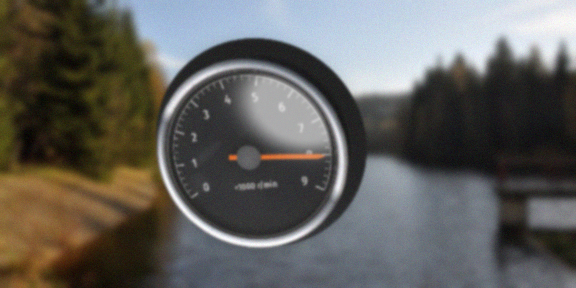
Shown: 8000; rpm
